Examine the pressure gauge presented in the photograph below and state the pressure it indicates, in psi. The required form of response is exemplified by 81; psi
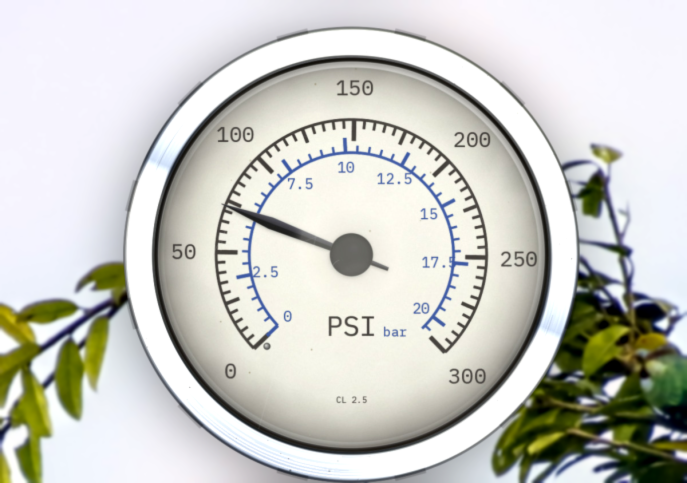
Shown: 72.5; psi
